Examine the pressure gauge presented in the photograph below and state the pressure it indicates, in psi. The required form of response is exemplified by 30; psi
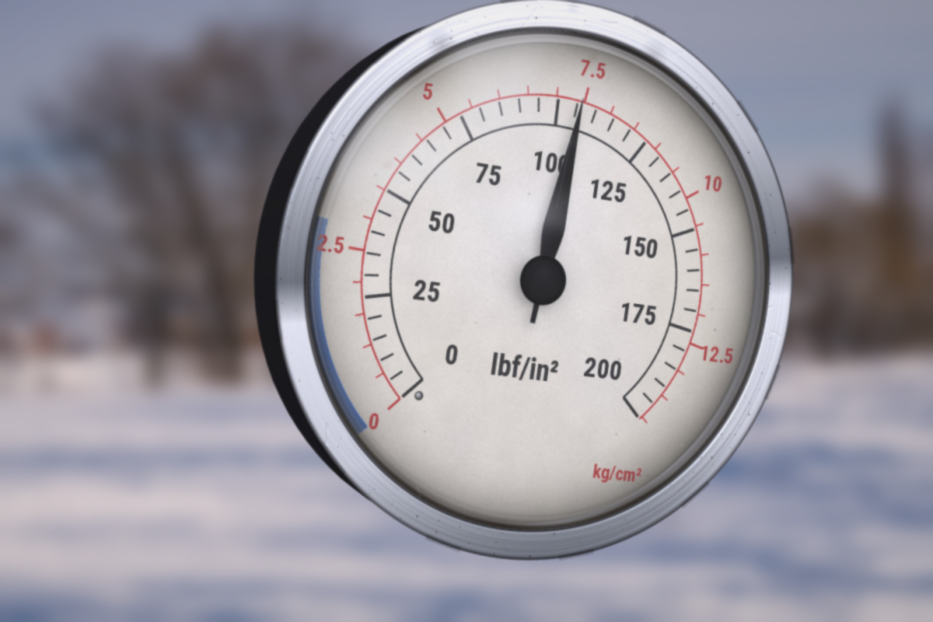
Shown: 105; psi
